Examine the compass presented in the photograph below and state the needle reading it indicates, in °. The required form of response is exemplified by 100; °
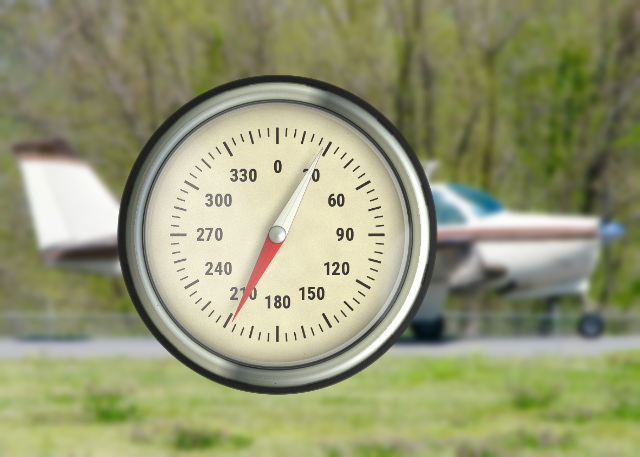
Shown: 207.5; °
